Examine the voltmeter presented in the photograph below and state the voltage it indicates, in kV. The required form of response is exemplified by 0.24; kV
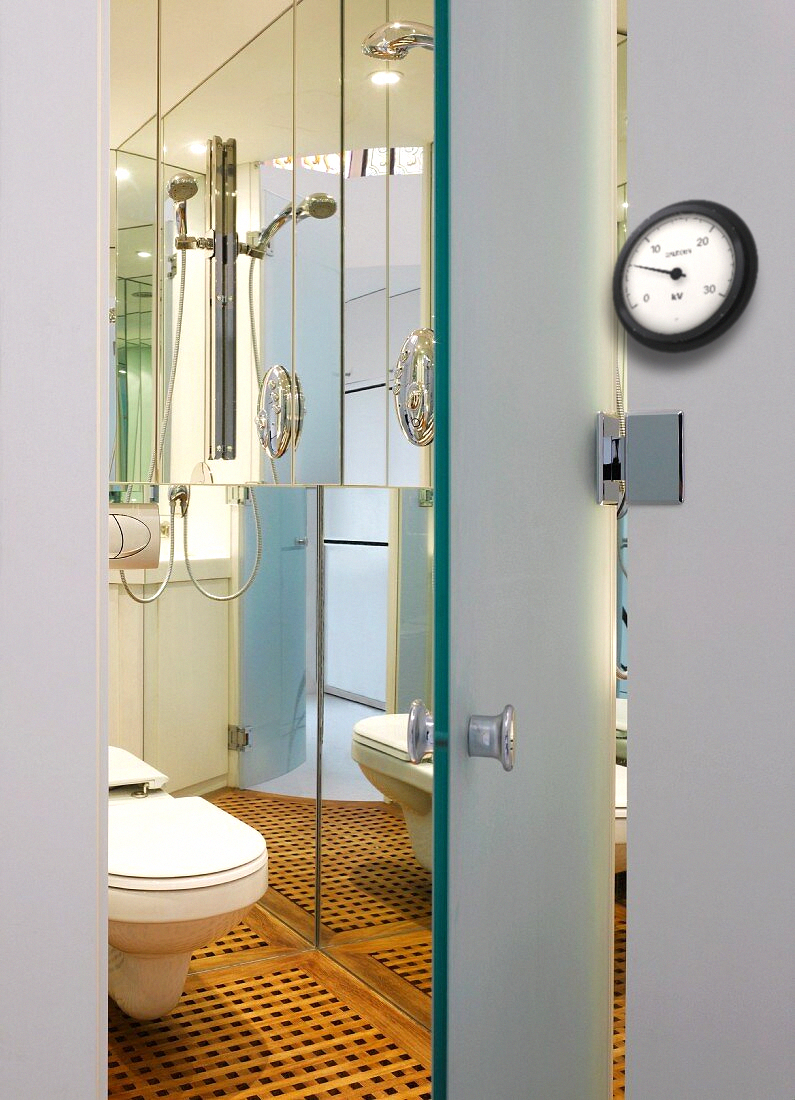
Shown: 6; kV
